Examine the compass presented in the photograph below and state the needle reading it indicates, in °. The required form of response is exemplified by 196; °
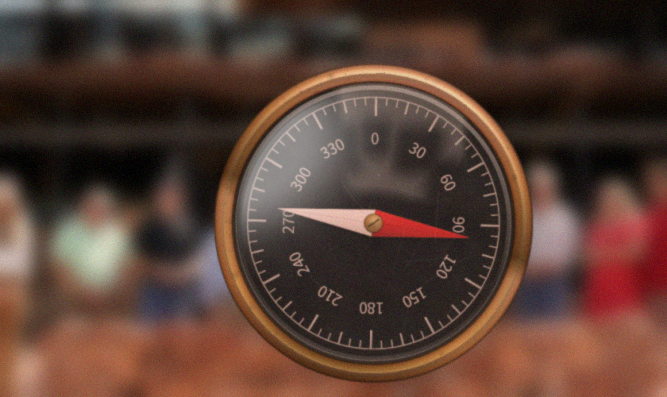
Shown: 97.5; °
